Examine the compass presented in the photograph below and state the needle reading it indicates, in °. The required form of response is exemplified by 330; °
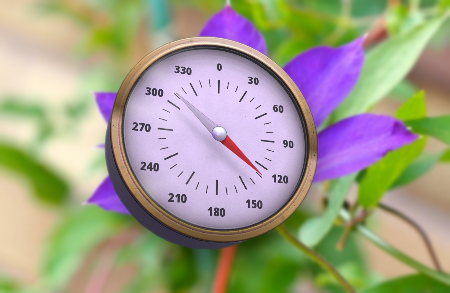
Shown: 130; °
